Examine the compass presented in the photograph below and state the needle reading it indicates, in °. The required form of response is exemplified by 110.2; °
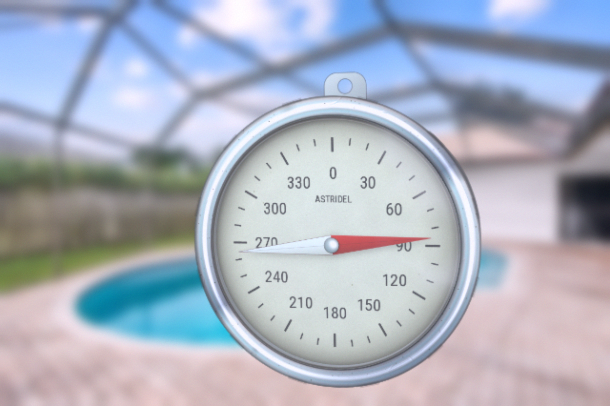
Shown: 85; °
